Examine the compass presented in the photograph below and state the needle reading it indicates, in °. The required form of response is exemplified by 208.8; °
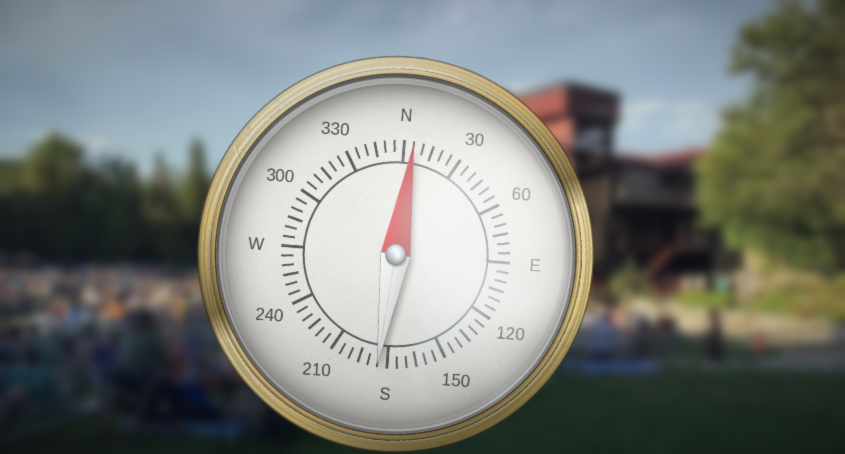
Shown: 5; °
